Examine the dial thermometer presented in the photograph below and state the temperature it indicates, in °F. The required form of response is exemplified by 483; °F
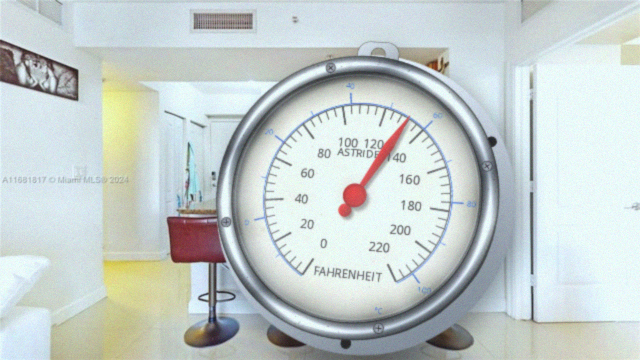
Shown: 132; °F
